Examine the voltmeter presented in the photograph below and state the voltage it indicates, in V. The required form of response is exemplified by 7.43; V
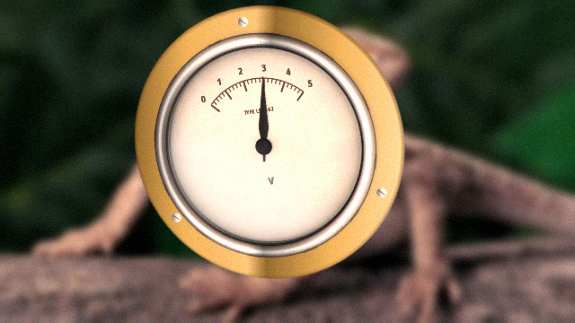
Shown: 3; V
